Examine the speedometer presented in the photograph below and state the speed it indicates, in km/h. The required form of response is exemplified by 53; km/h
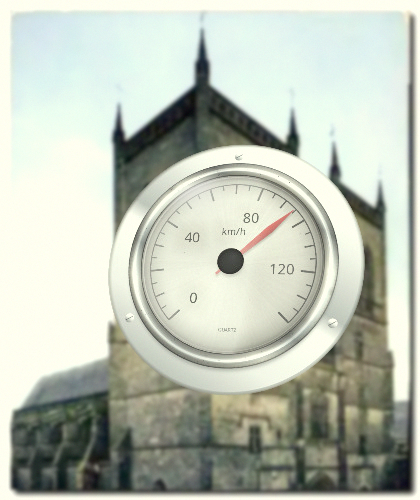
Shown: 95; km/h
